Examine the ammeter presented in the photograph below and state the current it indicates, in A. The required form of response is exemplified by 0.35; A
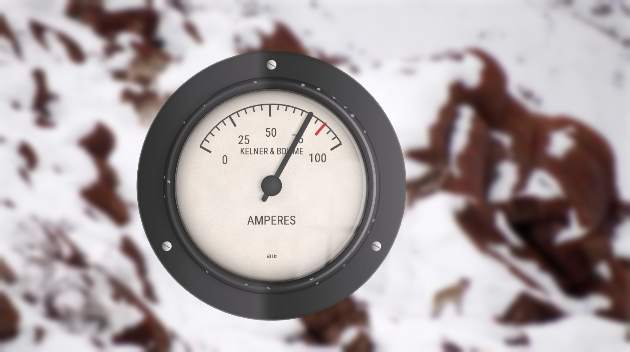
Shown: 75; A
